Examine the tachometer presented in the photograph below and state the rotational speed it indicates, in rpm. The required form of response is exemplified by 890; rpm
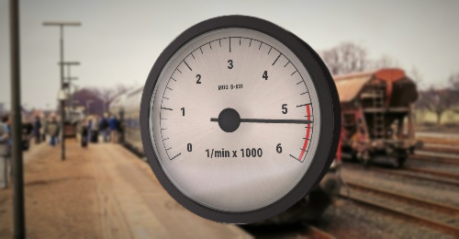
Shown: 5300; rpm
